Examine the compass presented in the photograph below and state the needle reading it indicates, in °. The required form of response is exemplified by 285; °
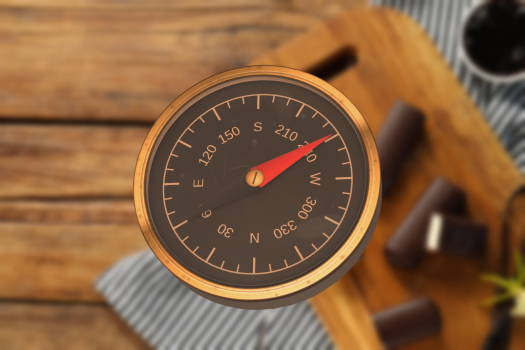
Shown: 240; °
